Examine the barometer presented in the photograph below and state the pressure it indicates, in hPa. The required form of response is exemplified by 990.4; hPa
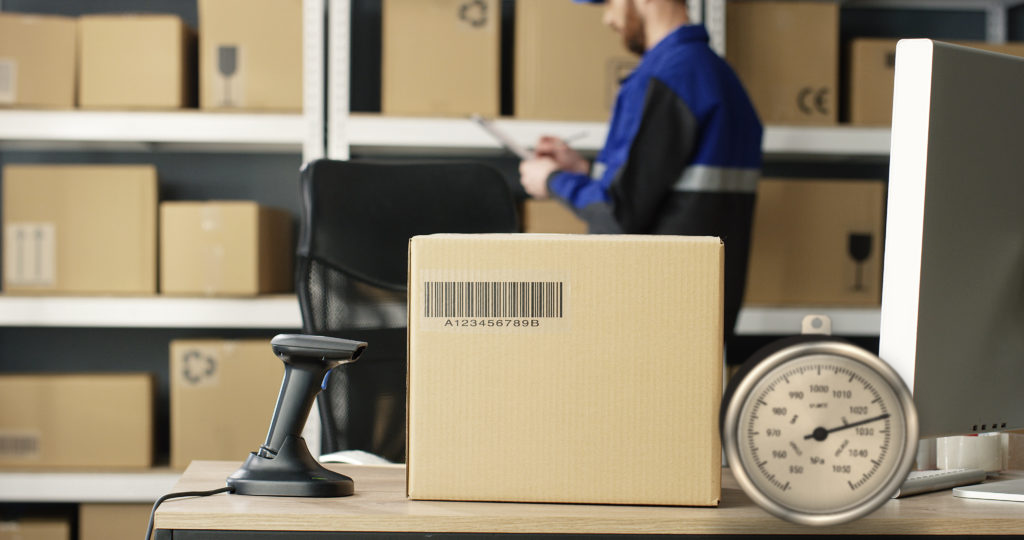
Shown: 1025; hPa
